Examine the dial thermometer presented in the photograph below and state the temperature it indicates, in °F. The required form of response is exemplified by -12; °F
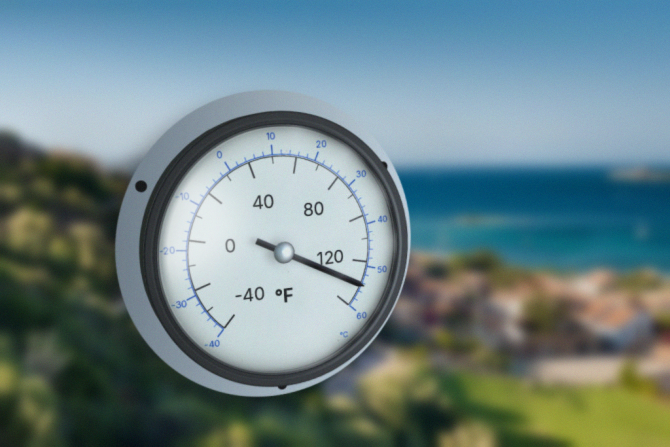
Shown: 130; °F
